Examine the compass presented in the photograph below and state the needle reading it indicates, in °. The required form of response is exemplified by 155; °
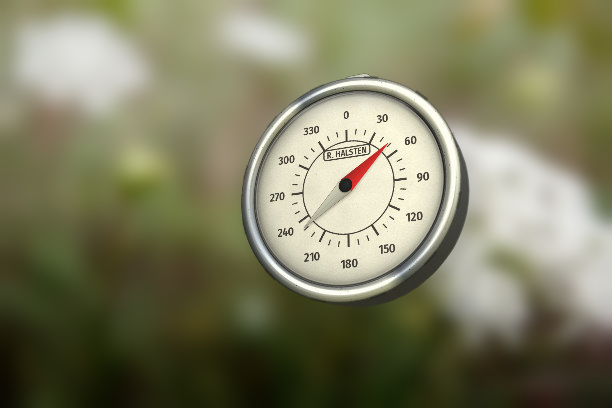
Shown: 50; °
